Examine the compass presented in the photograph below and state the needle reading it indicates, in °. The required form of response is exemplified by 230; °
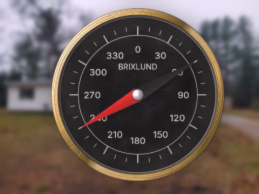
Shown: 240; °
